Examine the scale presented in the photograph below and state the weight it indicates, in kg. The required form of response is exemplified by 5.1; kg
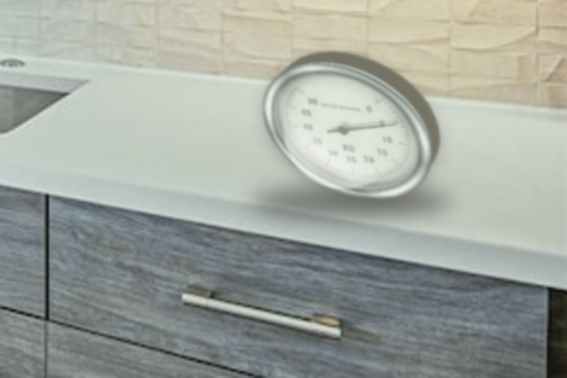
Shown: 5; kg
